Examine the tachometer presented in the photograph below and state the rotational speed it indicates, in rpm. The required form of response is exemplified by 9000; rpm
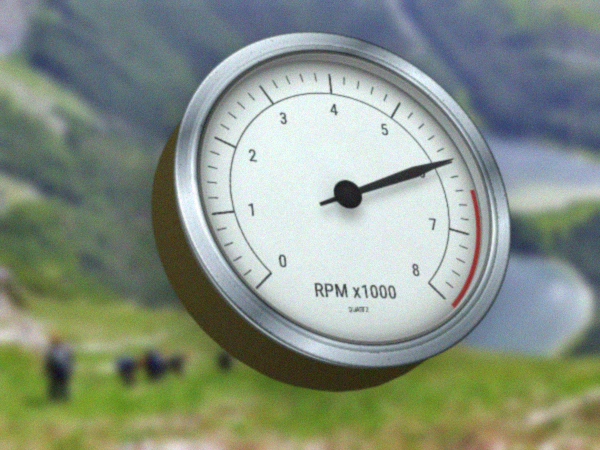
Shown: 6000; rpm
